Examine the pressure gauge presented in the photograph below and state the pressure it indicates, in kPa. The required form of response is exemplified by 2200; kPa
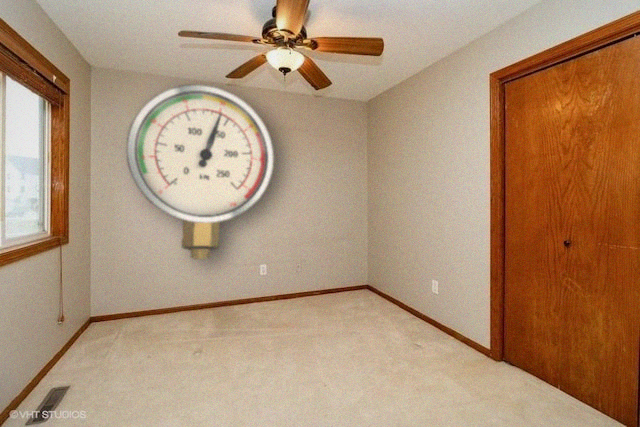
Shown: 140; kPa
